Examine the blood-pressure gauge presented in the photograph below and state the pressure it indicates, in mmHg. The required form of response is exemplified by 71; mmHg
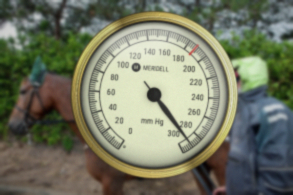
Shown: 290; mmHg
